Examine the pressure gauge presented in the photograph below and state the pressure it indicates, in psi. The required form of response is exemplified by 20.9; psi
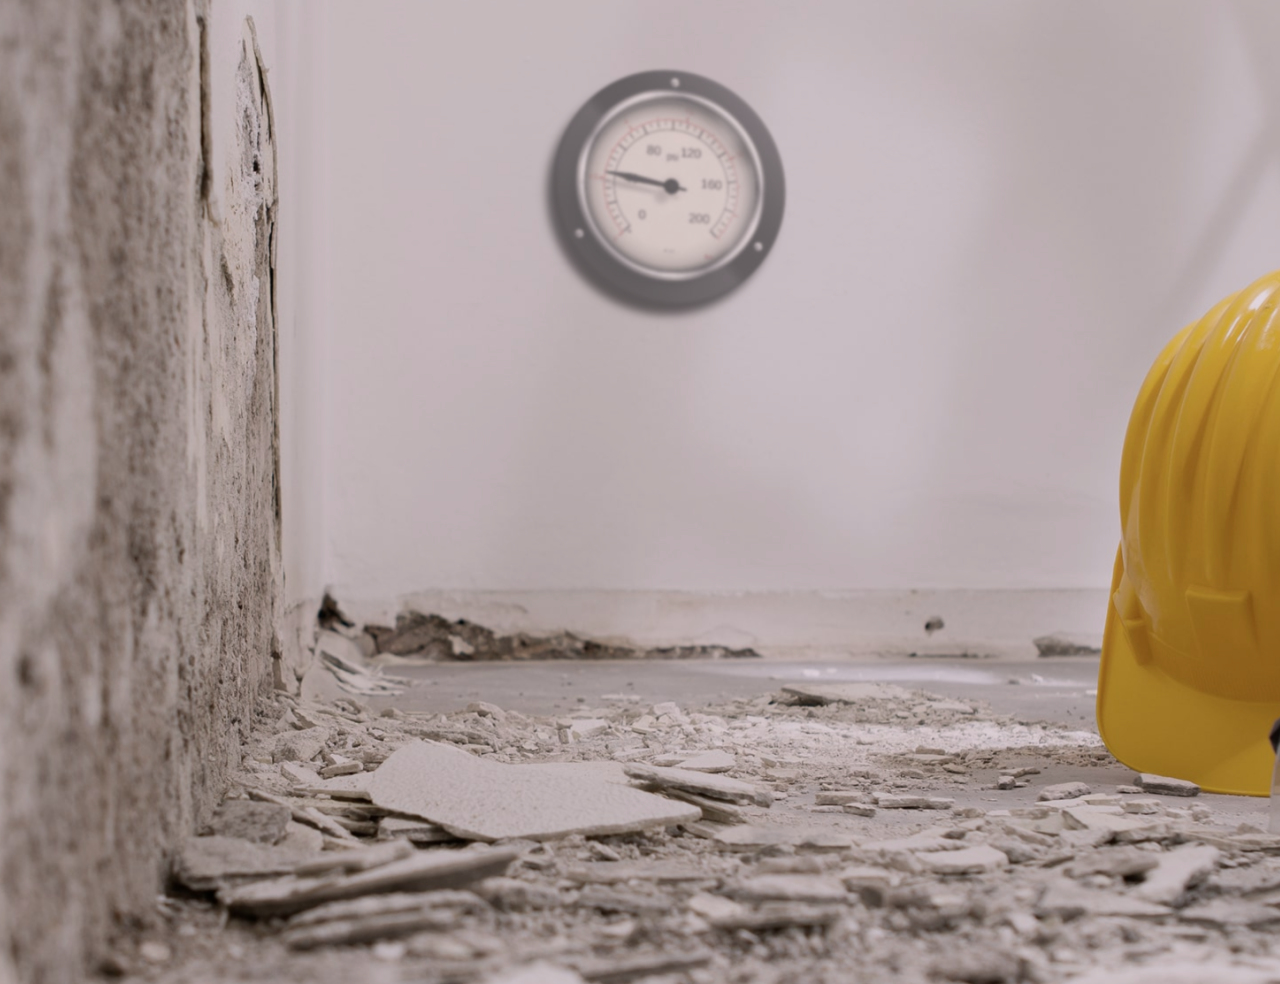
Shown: 40; psi
